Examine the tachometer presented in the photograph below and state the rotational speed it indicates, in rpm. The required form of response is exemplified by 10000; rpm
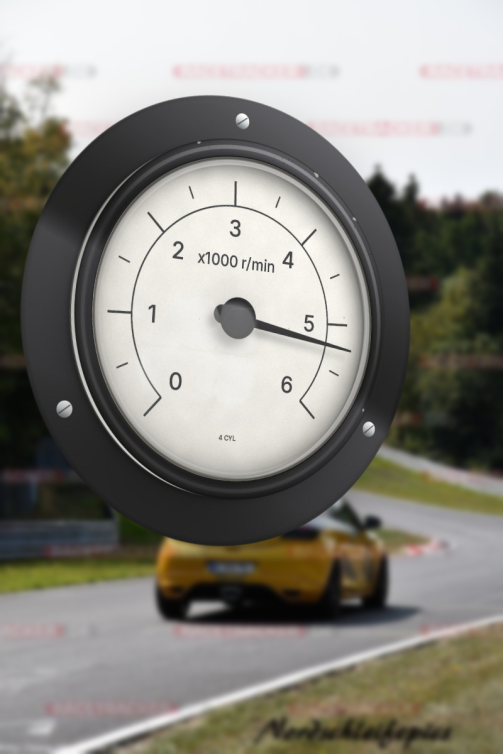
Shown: 5250; rpm
